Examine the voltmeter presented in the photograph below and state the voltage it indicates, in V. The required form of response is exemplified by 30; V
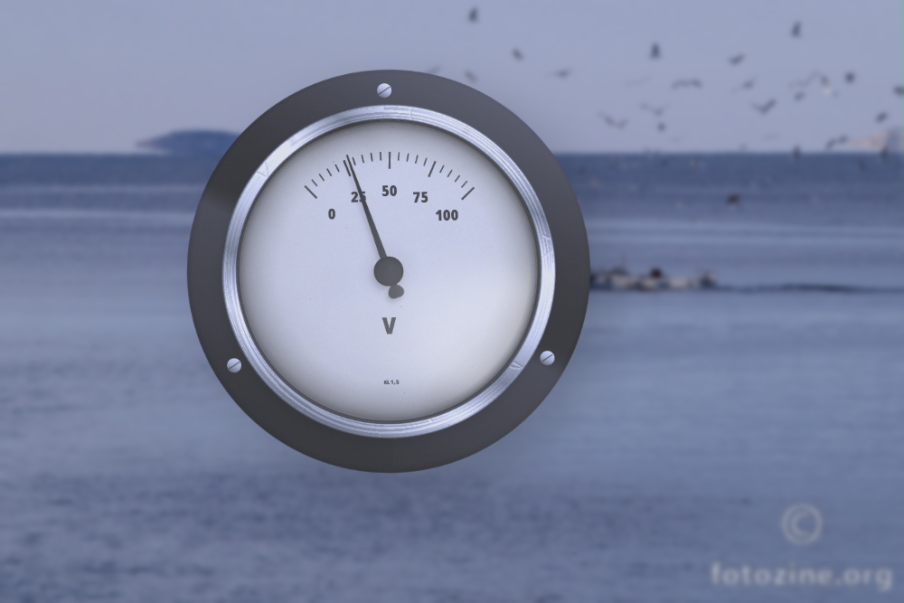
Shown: 27.5; V
